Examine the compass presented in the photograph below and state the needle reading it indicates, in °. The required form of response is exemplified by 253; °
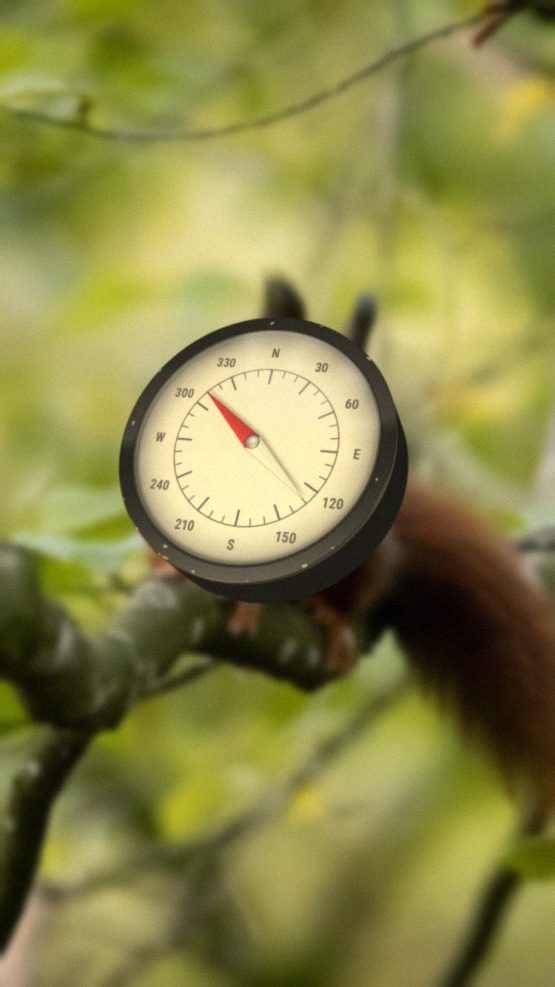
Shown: 310; °
